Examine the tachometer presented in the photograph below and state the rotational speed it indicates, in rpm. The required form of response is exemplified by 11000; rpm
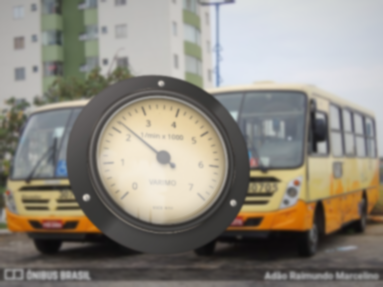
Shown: 2200; rpm
